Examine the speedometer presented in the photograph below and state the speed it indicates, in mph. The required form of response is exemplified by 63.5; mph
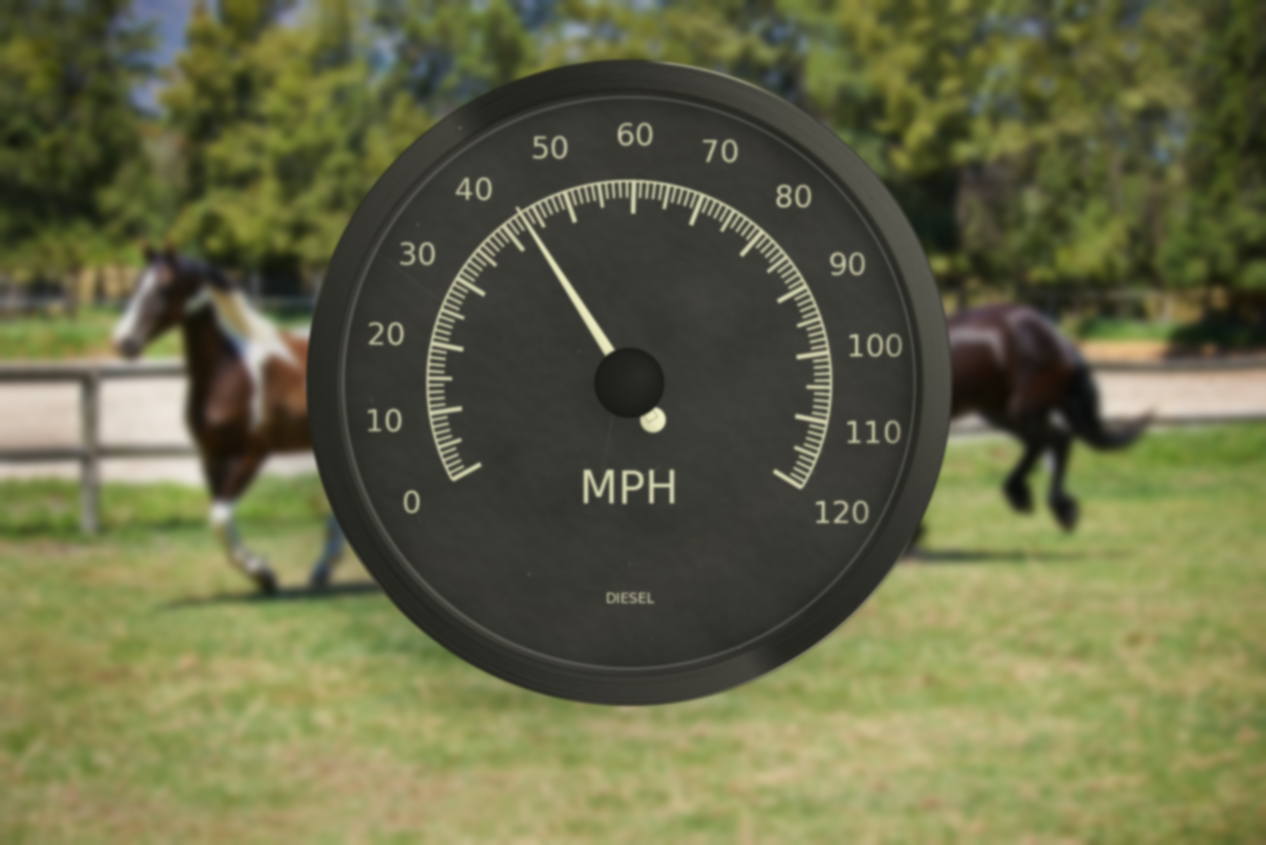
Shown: 43; mph
